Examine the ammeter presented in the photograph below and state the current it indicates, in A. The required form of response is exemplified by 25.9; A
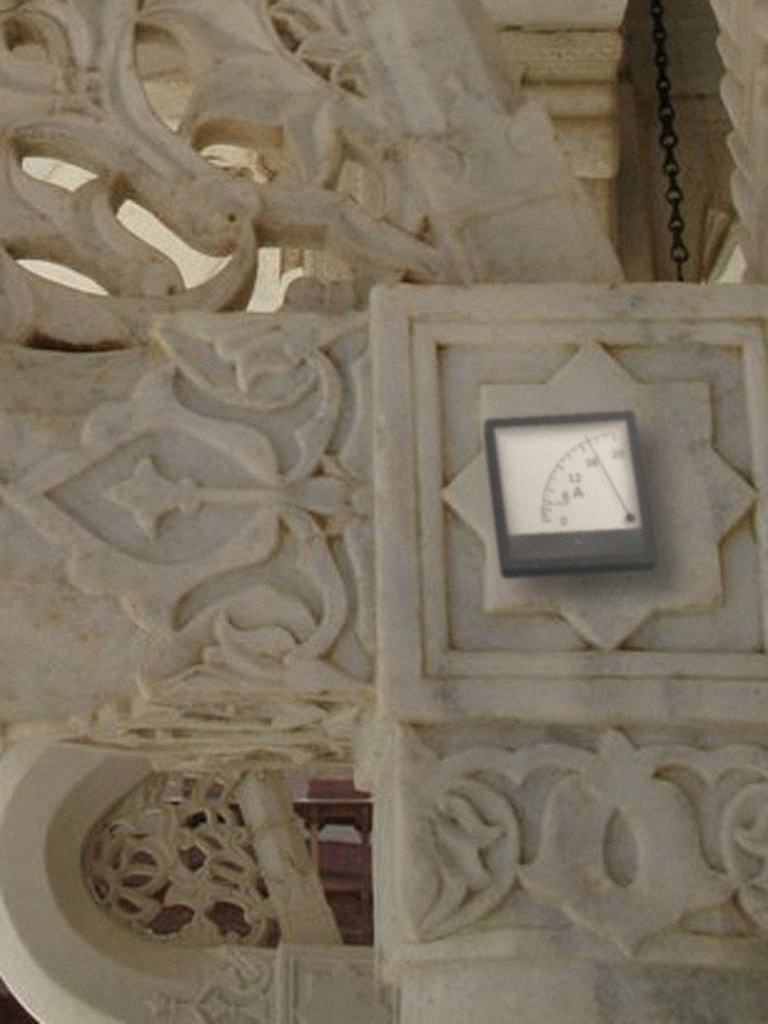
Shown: 17; A
